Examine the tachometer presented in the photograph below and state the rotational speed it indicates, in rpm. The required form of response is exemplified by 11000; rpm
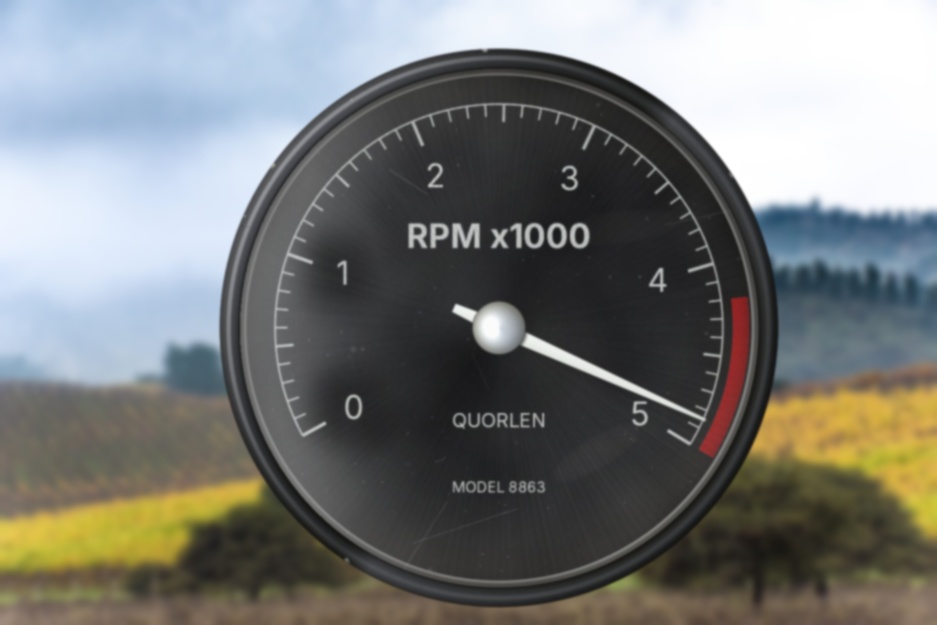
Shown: 4850; rpm
